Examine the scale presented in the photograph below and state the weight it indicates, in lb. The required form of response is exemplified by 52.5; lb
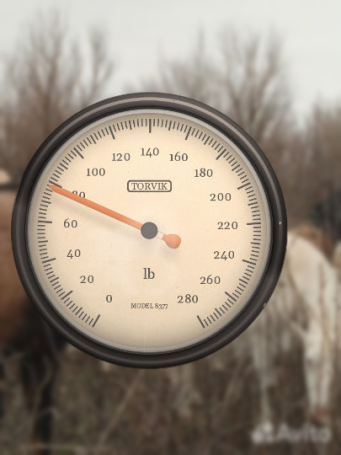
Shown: 78; lb
